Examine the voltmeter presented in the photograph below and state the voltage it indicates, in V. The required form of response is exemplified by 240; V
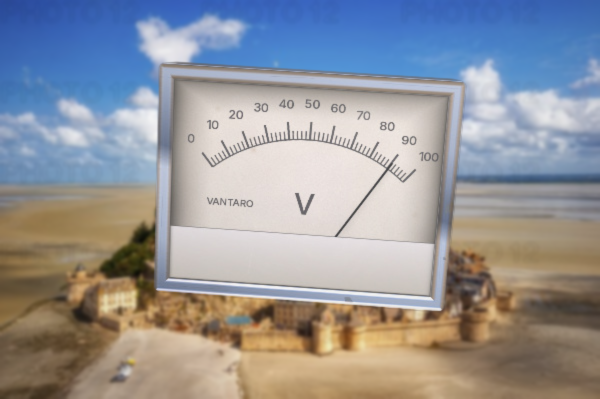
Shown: 90; V
